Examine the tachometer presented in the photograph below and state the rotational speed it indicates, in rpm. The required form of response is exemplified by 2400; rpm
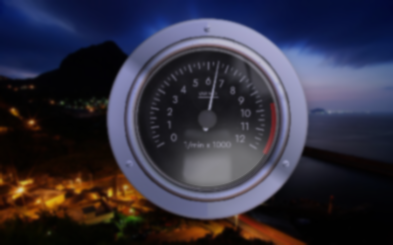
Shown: 6500; rpm
